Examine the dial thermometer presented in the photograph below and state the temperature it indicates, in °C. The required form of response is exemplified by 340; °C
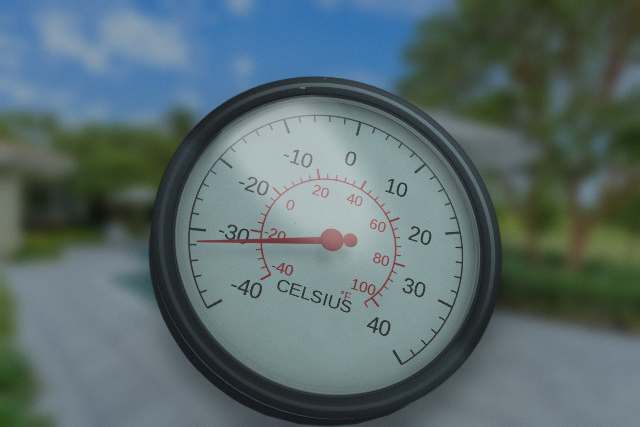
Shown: -32; °C
